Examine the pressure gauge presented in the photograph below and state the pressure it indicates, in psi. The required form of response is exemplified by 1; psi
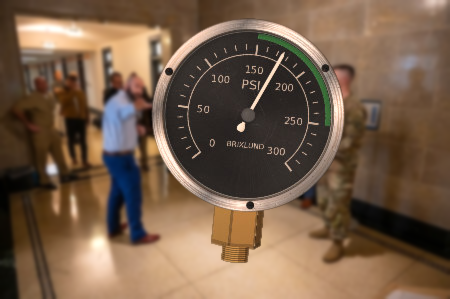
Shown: 175; psi
